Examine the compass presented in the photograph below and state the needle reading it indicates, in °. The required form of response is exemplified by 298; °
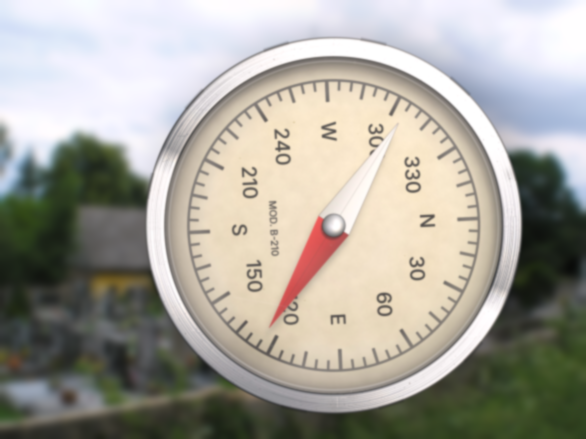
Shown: 125; °
